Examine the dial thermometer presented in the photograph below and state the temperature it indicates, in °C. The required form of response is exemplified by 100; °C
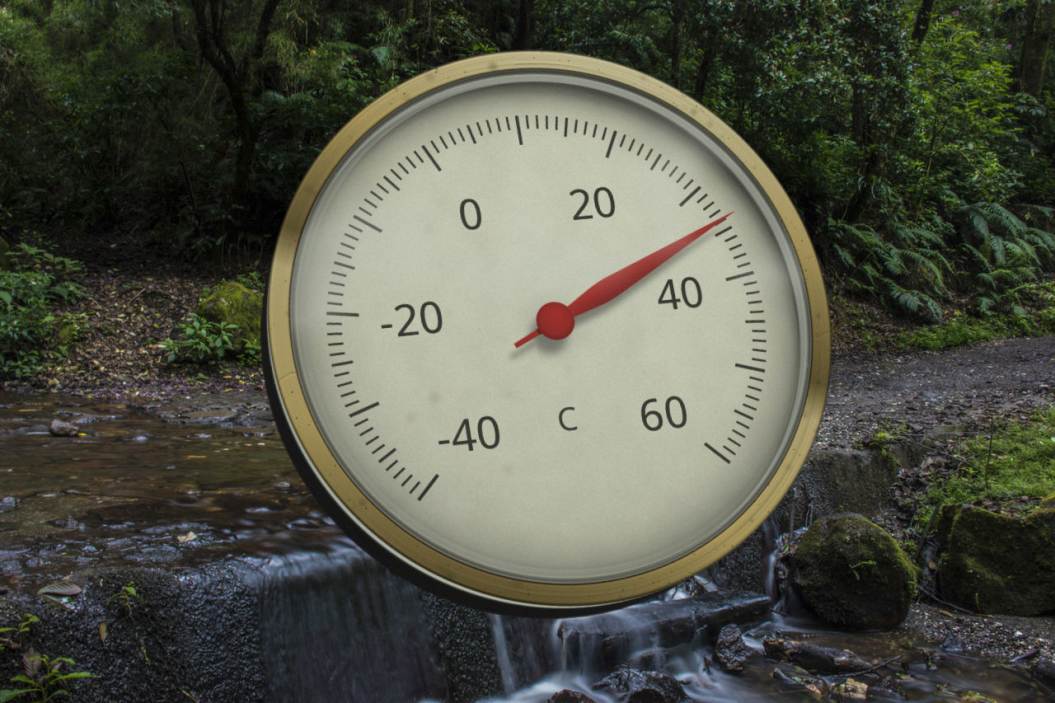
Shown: 34; °C
